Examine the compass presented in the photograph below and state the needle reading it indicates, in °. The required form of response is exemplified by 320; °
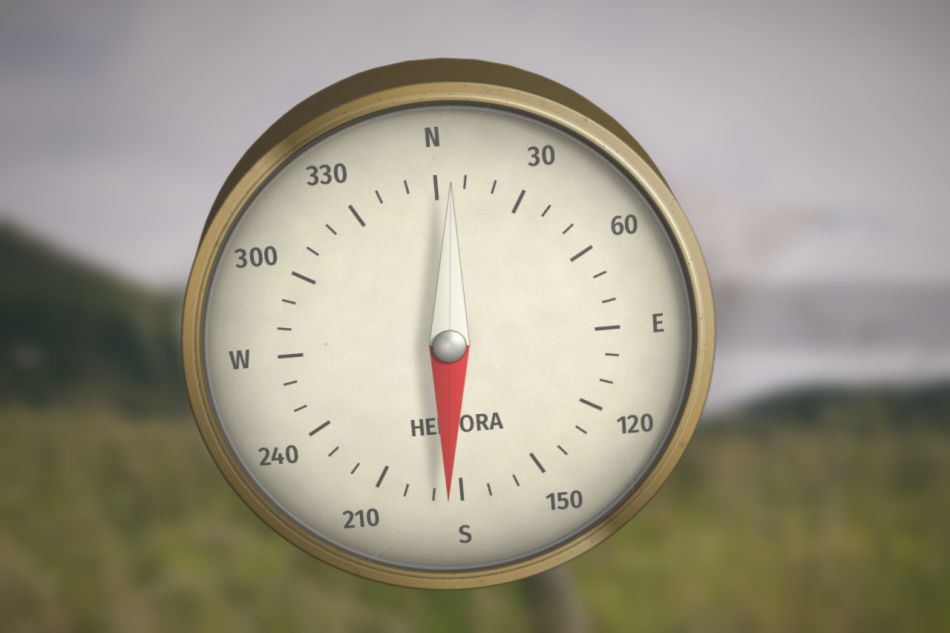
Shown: 185; °
